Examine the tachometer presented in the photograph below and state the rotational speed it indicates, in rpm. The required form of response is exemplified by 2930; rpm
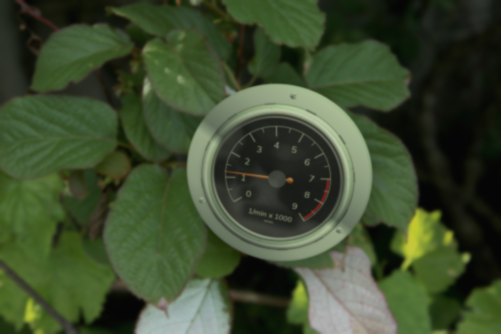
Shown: 1250; rpm
